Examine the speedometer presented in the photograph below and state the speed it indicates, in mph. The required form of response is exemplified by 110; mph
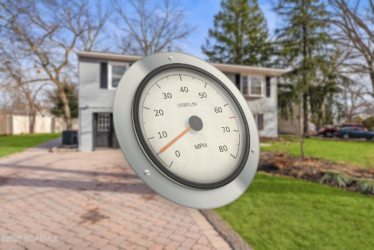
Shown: 5; mph
